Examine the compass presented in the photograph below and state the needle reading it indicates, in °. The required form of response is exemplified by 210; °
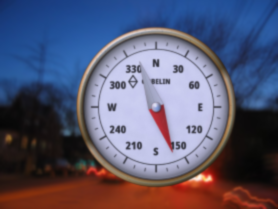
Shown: 160; °
